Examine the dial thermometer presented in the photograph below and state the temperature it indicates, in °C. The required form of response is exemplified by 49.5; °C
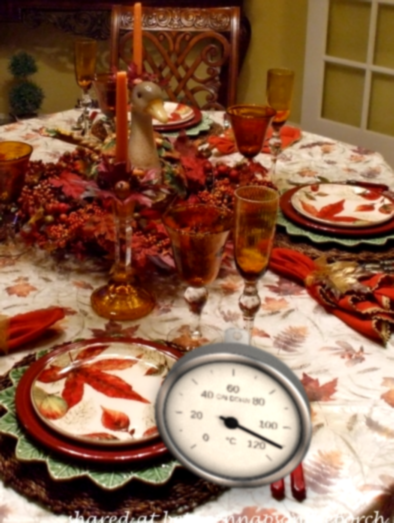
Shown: 110; °C
